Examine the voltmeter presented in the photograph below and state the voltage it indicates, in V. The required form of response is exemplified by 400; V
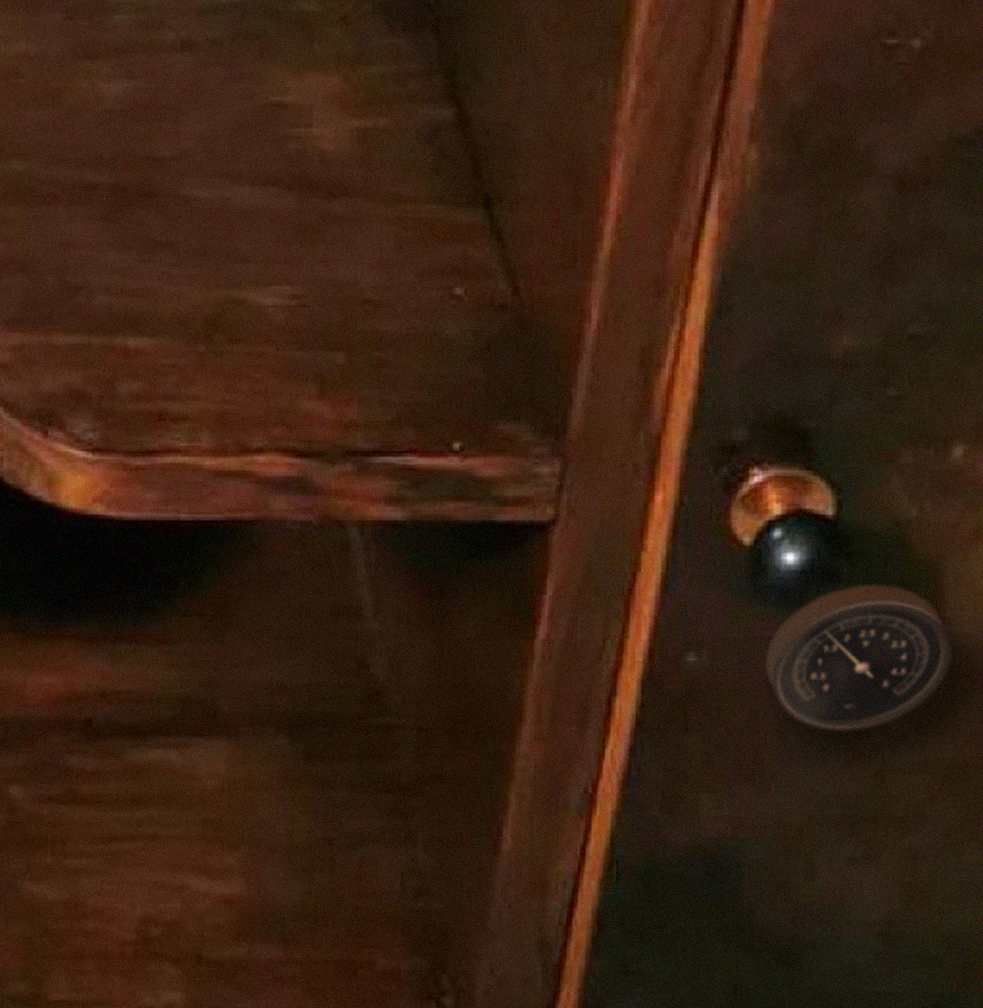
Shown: 1.75; V
